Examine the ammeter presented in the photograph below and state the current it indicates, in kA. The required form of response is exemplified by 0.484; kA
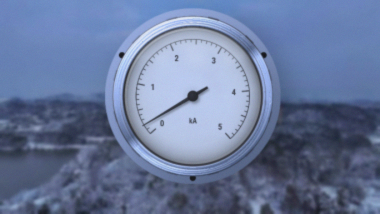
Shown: 0.2; kA
